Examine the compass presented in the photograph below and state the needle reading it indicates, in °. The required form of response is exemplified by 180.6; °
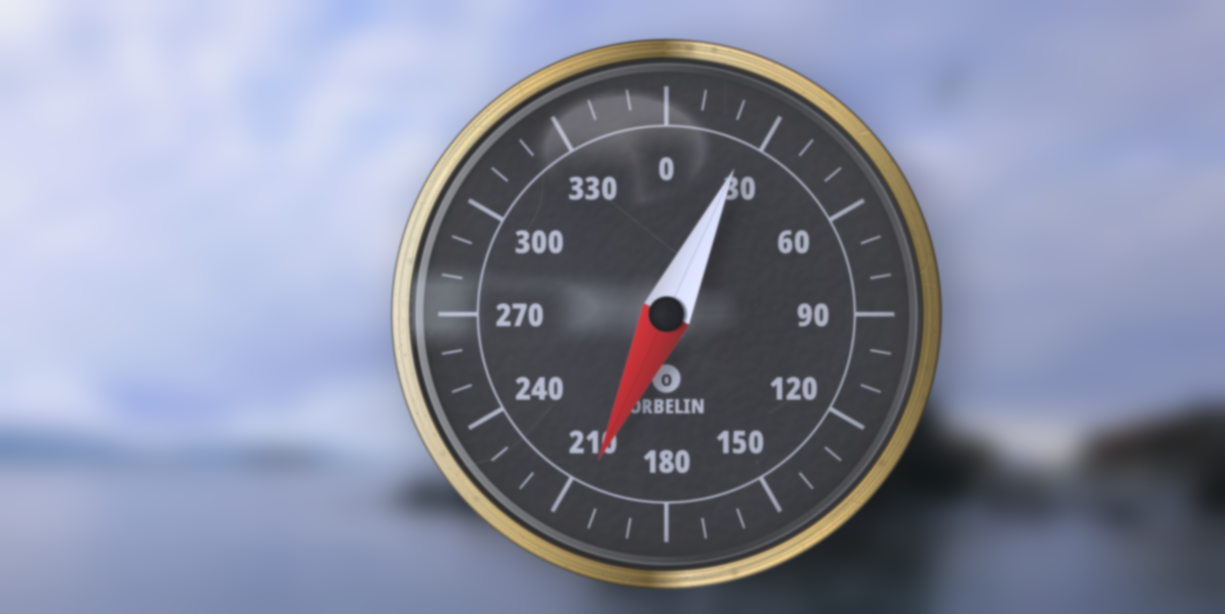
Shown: 205; °
